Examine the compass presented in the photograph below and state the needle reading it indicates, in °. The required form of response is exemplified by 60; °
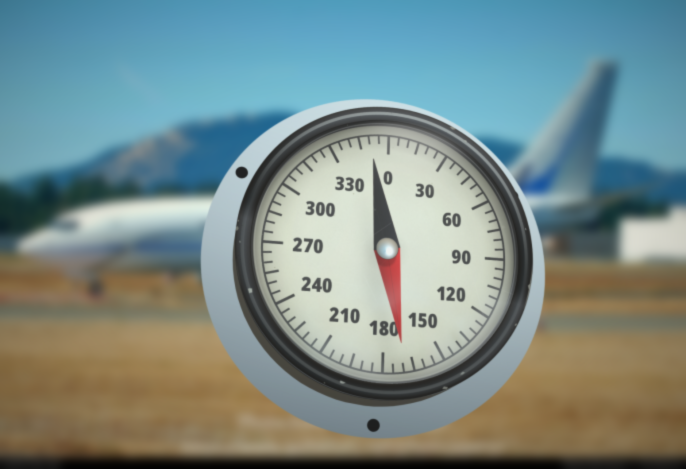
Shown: 170; °
